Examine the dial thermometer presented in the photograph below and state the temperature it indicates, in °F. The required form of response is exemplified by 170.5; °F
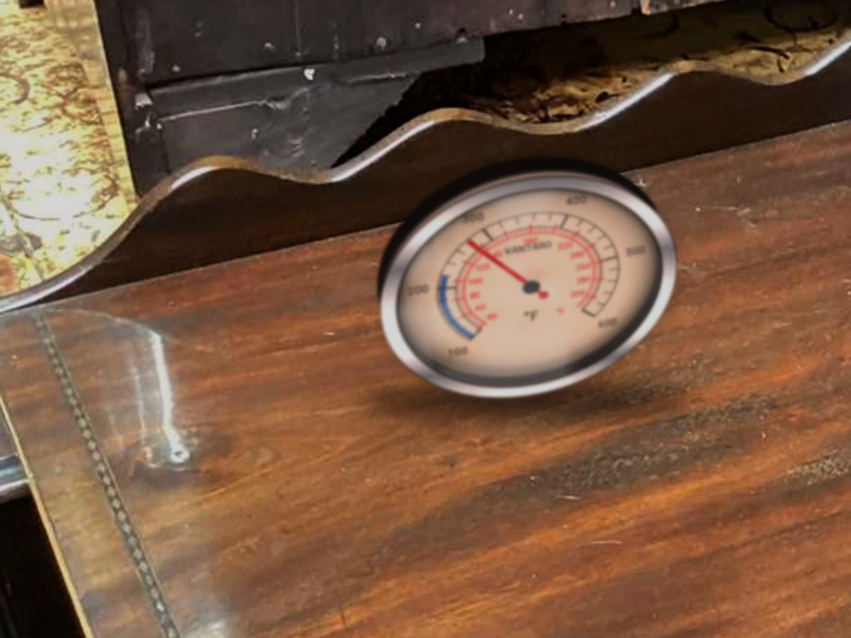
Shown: 280; °F
